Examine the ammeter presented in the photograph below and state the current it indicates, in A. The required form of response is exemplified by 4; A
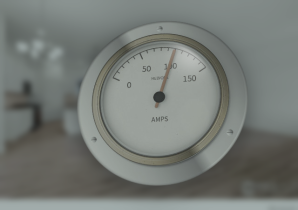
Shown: 100; A
